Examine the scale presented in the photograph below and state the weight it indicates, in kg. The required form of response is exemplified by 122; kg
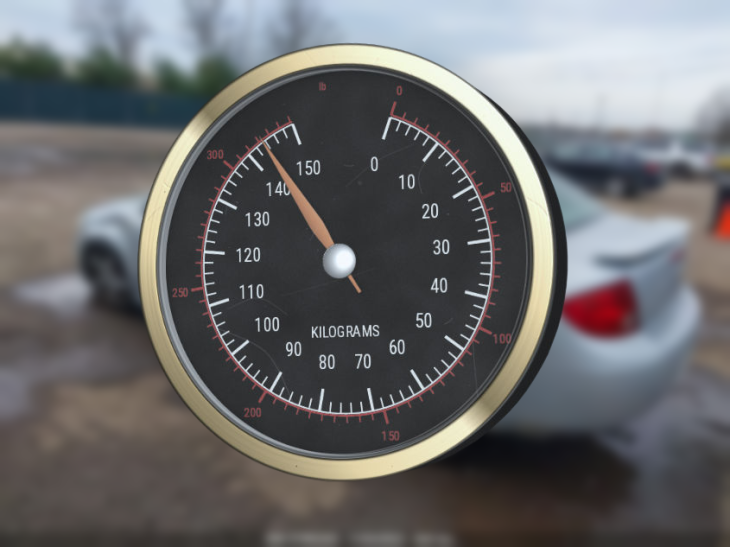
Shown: 144; kg
